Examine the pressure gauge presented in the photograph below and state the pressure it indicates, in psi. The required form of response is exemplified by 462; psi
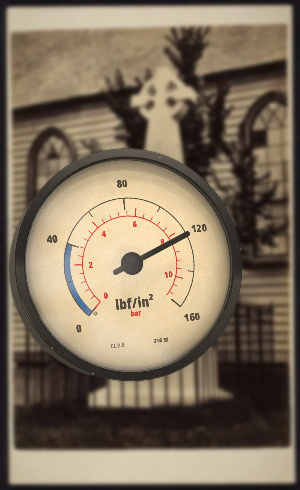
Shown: 120; psi
